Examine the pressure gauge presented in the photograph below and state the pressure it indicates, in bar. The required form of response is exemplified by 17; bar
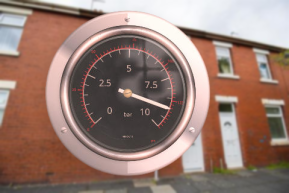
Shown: 9; bar
